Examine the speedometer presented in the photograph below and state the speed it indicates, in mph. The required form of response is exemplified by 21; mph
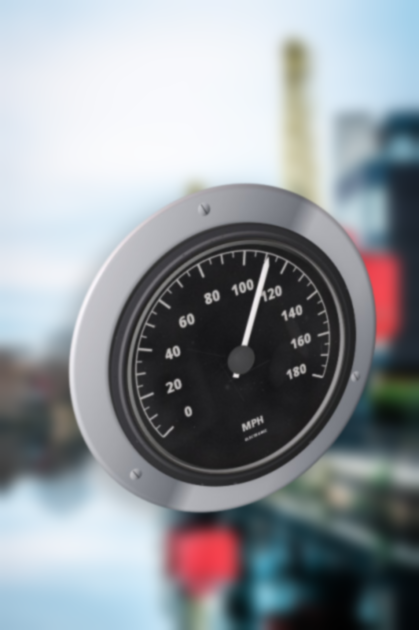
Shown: 110; mph
